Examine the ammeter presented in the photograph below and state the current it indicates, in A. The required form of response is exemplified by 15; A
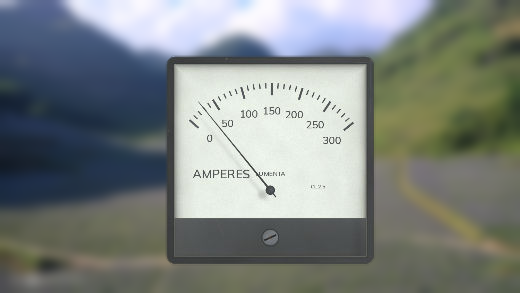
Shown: 30; A
